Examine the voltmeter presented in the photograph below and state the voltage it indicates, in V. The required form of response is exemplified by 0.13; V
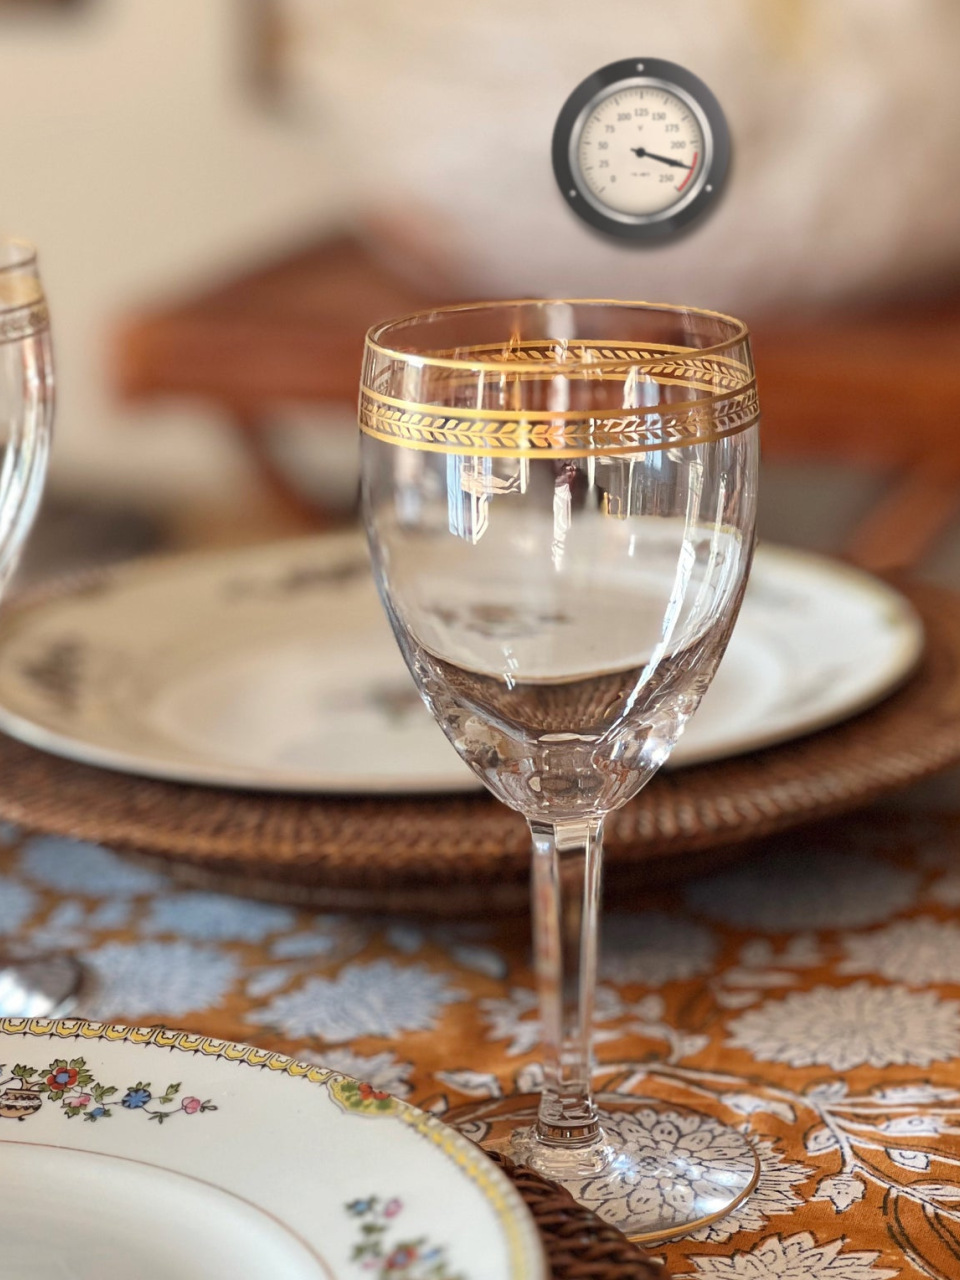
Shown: 225; V
